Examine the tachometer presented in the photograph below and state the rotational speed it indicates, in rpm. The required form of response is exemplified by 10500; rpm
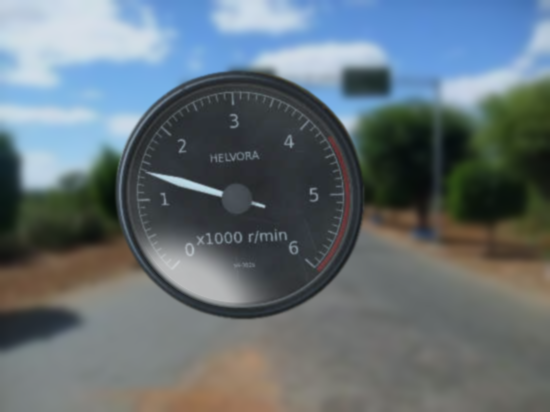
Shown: 1400; rpm
